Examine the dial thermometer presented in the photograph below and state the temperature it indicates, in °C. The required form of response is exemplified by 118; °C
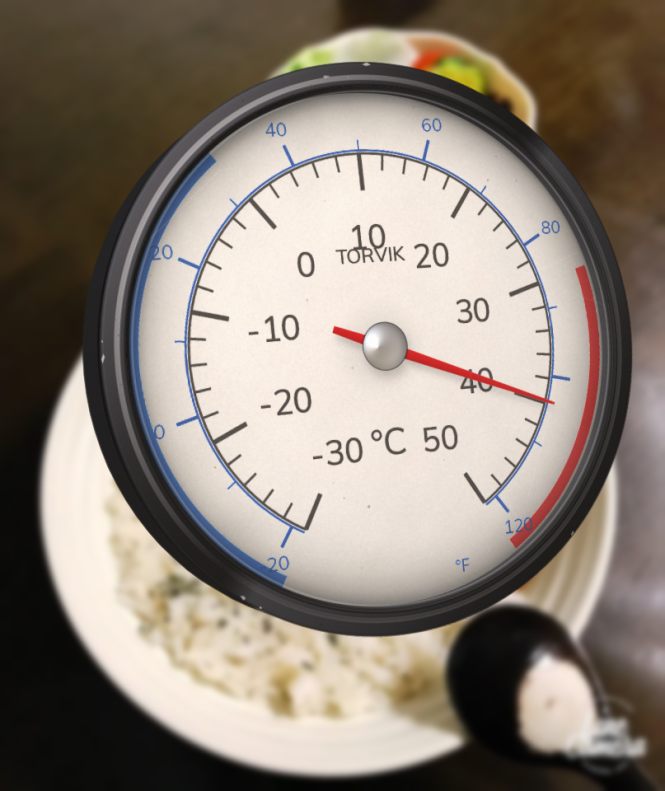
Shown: 40; °C
